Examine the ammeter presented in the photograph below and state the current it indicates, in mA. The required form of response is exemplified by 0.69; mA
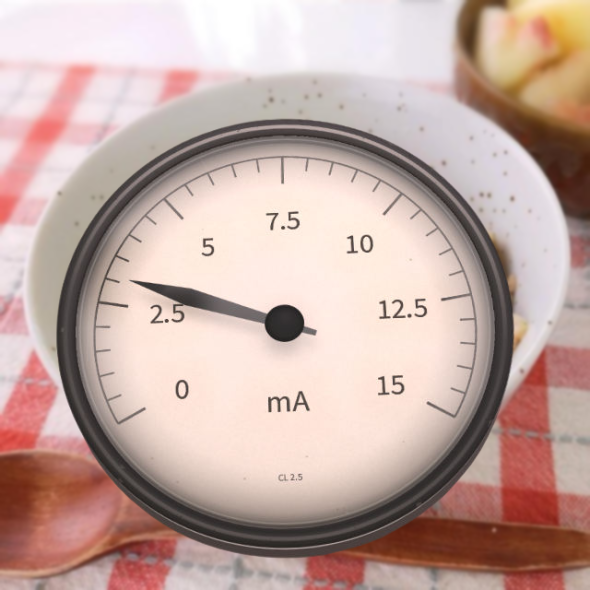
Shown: 3; mA
